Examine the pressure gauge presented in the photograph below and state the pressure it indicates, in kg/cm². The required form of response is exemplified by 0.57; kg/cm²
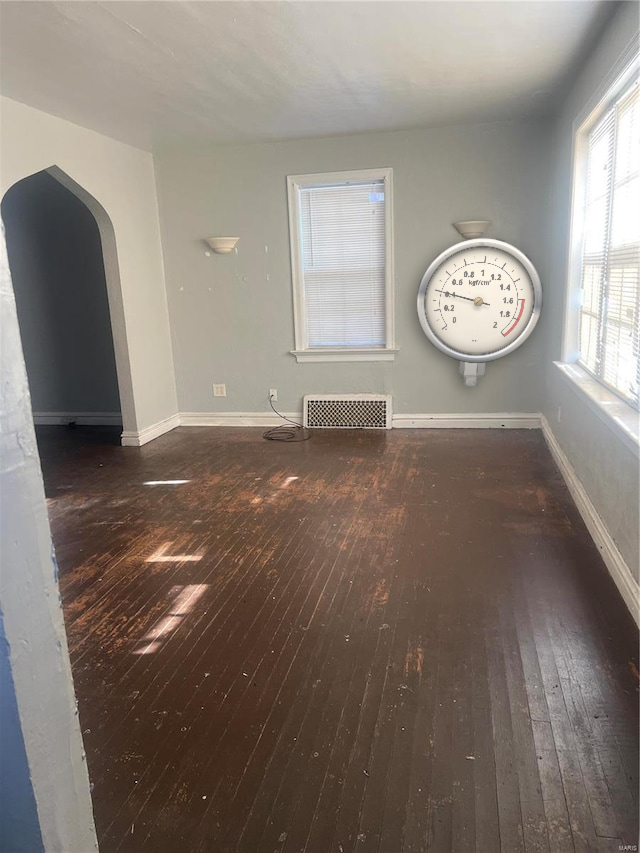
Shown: 0.4; kg/cm²
